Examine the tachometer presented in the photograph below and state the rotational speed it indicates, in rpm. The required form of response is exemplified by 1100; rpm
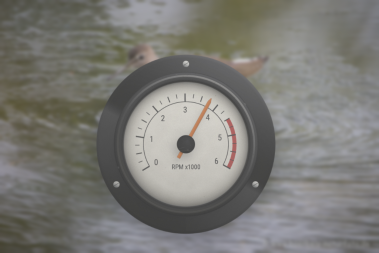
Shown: 3750; rpm
